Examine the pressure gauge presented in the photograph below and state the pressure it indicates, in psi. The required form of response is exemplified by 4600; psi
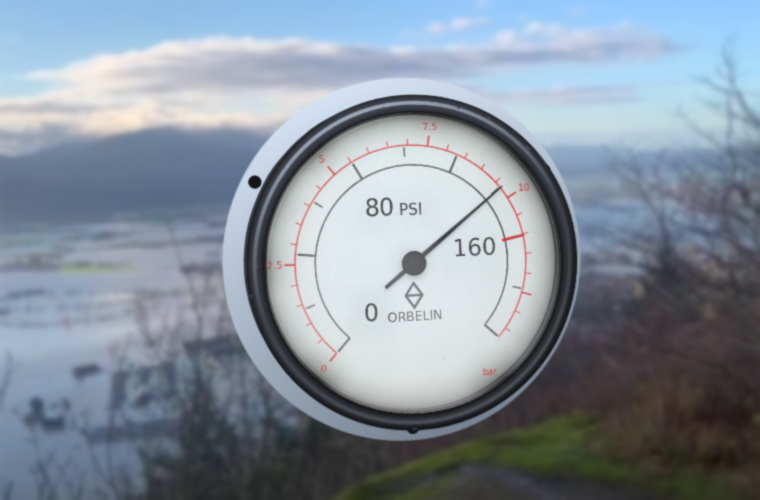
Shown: 140; psi
